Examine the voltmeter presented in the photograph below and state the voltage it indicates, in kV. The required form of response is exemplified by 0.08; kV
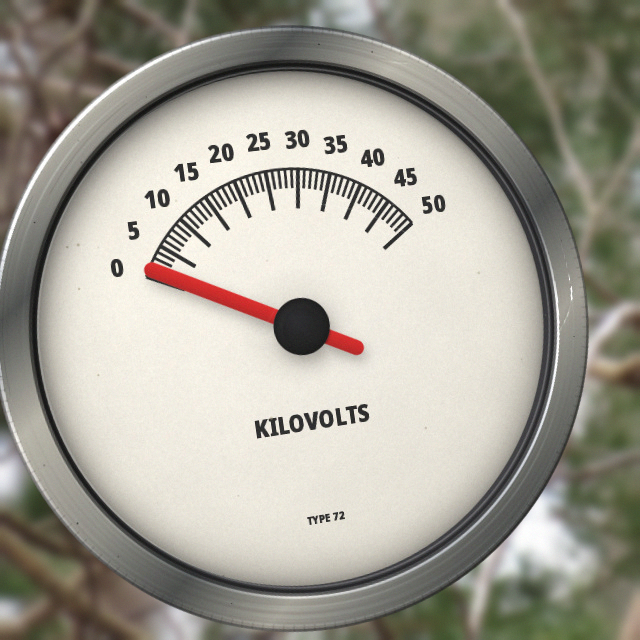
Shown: 1; kV
